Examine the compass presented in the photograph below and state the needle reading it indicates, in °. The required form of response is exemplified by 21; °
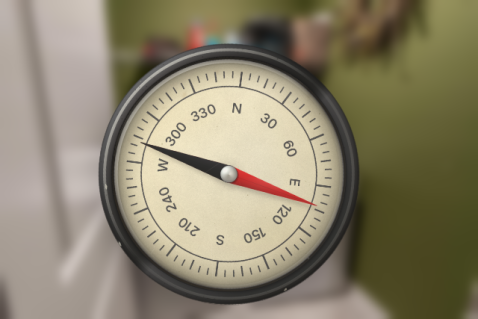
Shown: 102.5; °
